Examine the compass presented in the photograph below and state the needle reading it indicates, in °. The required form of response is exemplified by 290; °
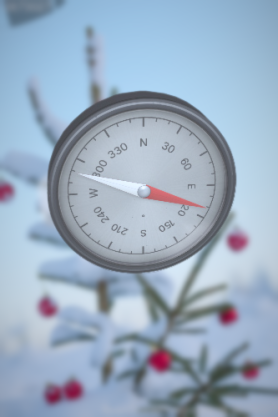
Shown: 110; °
